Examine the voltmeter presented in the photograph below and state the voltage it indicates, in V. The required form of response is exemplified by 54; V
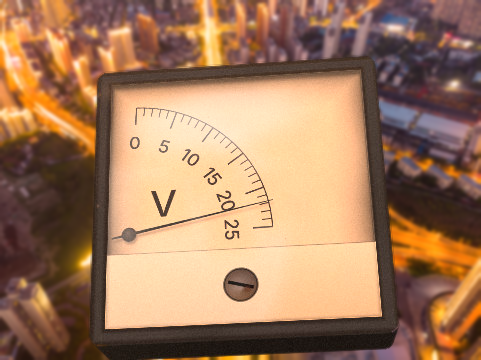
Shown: 22; V
